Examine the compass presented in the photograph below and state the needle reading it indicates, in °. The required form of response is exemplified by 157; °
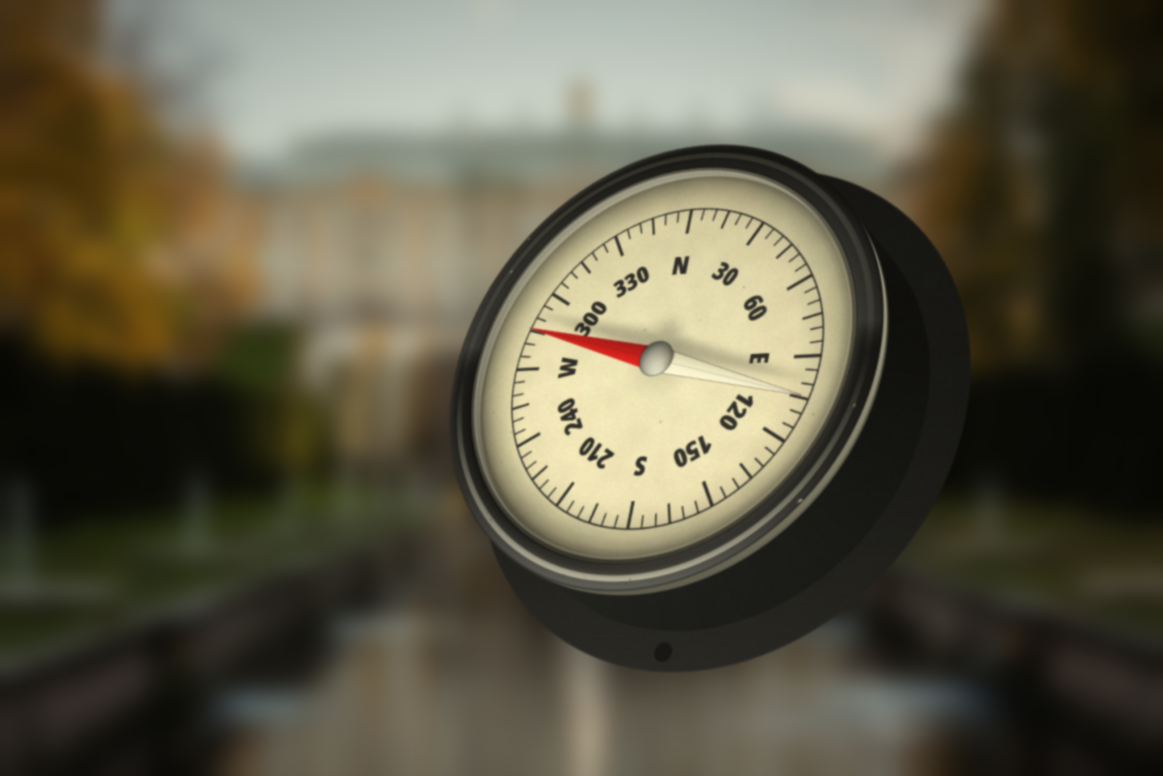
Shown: 285; °
